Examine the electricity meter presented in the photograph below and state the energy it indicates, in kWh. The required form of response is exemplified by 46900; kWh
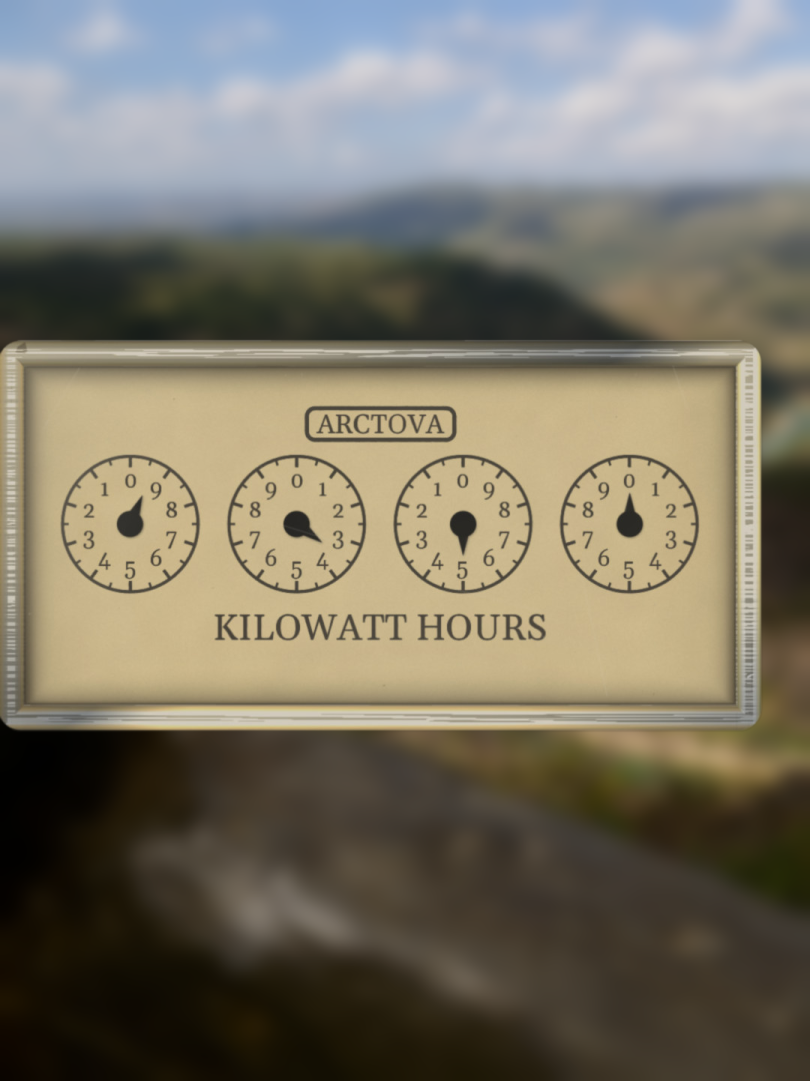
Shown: 9350; kWh
